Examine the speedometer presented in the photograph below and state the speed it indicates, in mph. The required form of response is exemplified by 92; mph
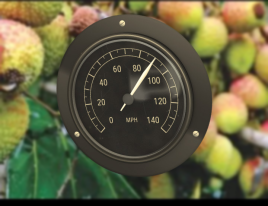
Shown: 90; mph
